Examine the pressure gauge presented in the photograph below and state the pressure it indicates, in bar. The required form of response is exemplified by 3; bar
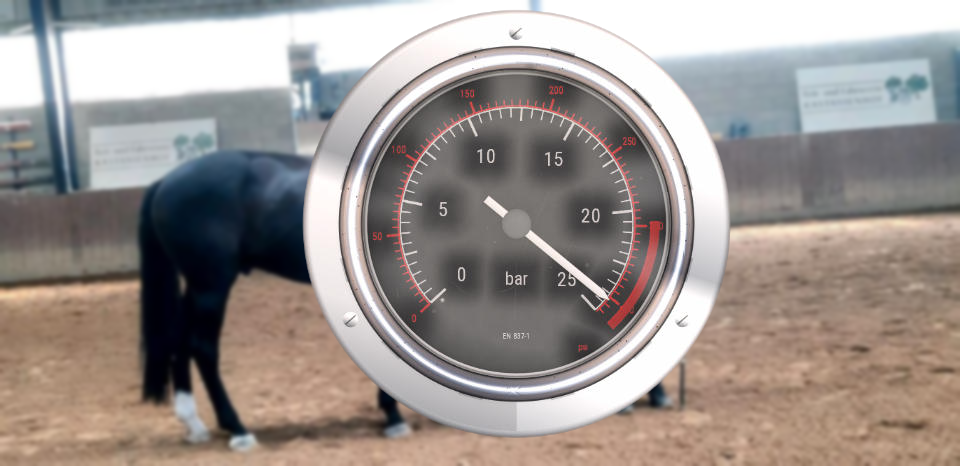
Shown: 24.25; bar
